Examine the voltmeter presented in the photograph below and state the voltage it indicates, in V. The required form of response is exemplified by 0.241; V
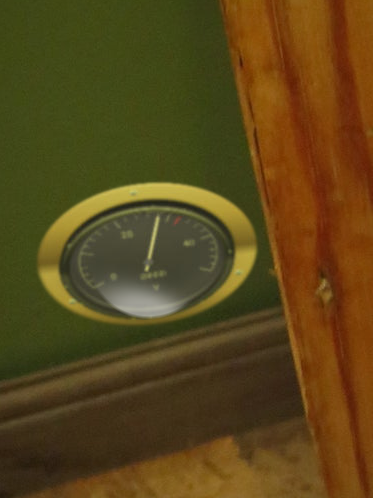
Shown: 28; V
